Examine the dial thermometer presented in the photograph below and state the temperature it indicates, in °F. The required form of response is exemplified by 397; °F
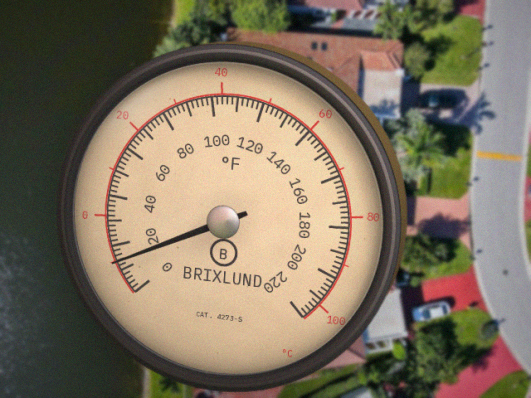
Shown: 14; °F
